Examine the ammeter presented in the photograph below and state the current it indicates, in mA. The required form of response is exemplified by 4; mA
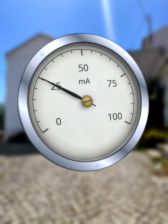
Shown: 25; mA
